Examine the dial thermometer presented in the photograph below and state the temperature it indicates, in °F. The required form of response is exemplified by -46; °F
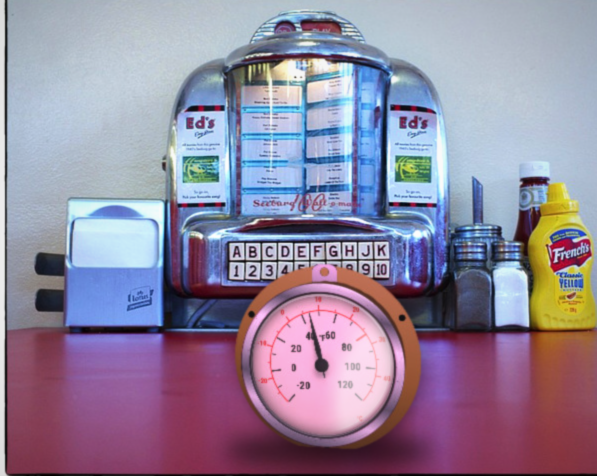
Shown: 45; °F
